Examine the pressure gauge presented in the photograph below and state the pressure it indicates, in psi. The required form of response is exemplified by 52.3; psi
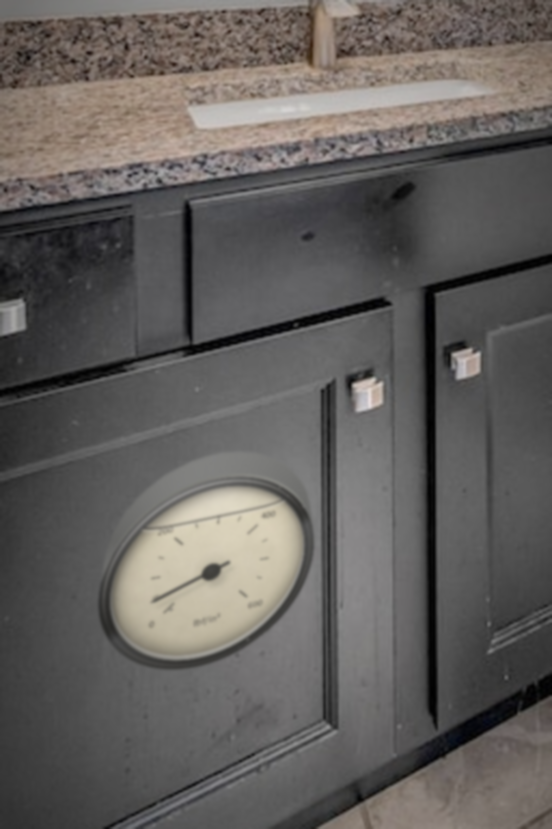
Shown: 50; psi
